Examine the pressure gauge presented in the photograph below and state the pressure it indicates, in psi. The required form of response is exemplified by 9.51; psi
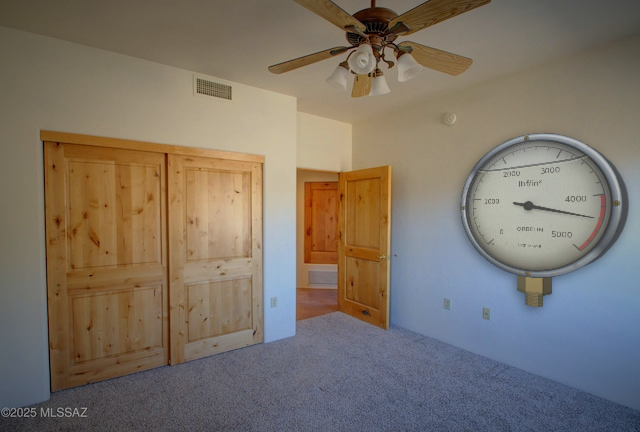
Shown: 4400; psi
